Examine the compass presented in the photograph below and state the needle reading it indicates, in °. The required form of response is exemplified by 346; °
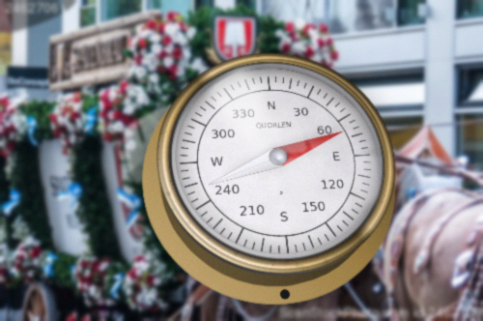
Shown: 70; °
